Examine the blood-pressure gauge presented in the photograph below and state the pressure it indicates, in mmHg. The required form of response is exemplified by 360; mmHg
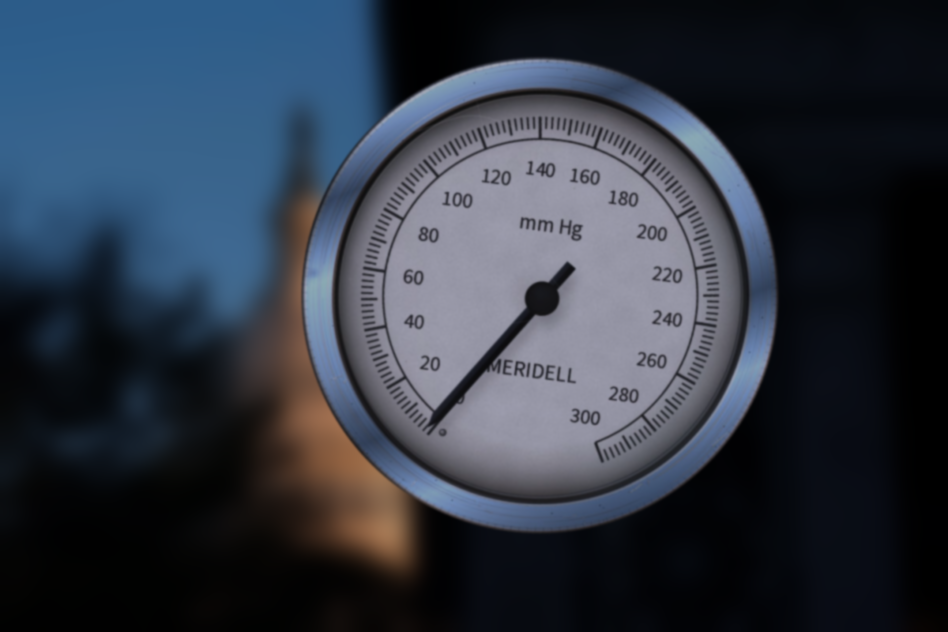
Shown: 2; mmHg
